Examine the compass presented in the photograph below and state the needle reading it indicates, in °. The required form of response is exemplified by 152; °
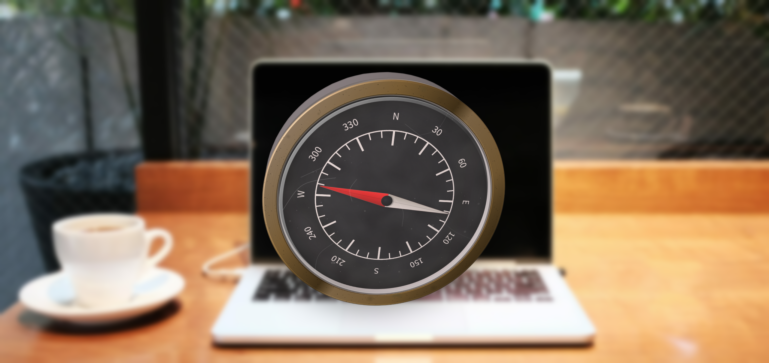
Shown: 280; °
